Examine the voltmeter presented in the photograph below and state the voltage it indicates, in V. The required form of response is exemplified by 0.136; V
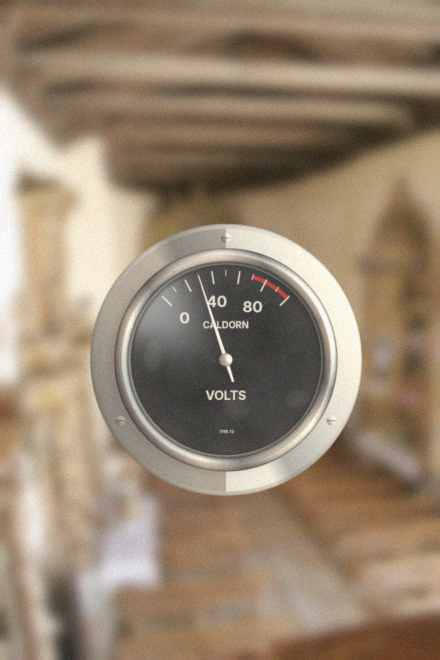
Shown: 30; V
